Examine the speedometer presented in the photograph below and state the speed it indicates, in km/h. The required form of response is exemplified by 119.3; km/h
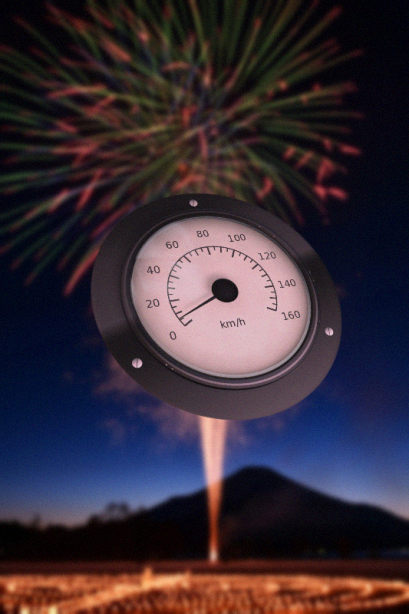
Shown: 5; km/h
